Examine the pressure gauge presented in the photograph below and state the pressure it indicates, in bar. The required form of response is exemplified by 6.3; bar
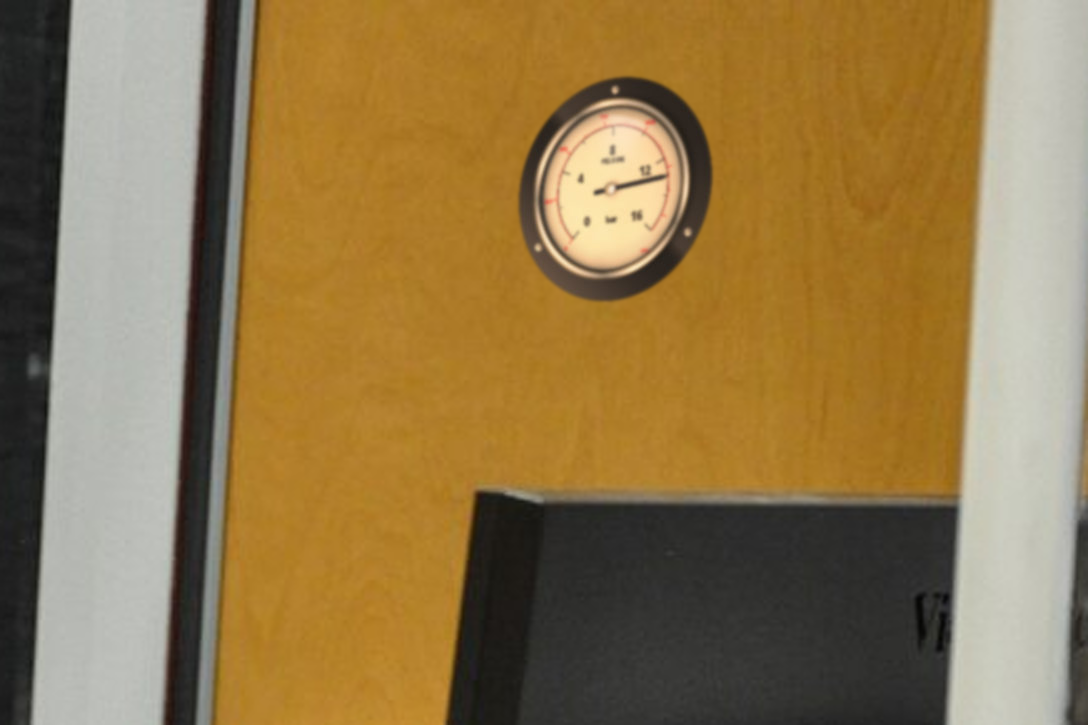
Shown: 13; bar
